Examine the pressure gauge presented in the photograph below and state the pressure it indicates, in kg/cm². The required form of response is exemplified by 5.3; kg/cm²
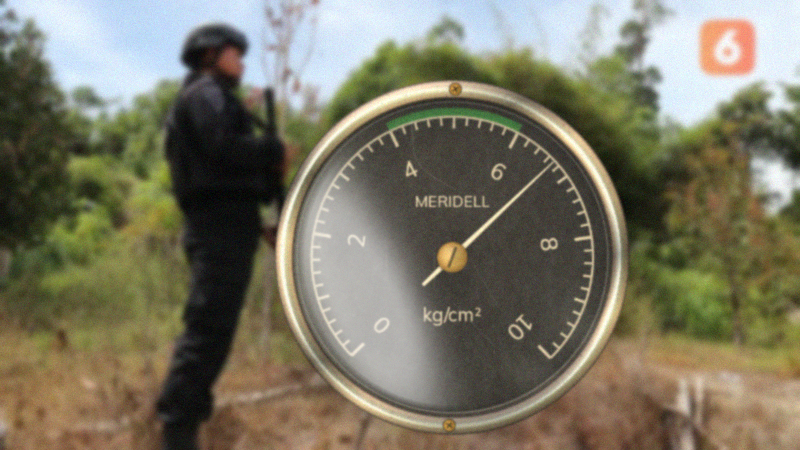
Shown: 6.7; kg/cm²
